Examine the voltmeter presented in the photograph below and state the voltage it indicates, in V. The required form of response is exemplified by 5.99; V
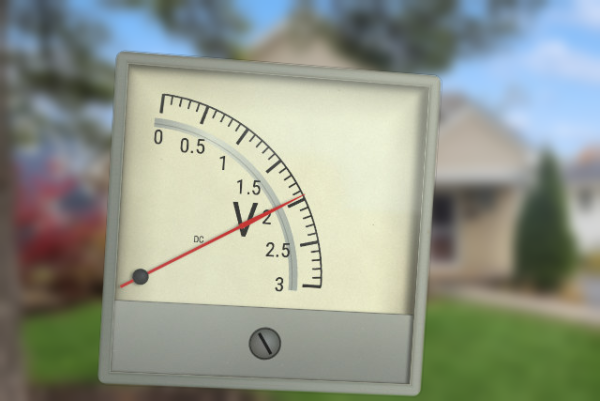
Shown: 1.95; V
